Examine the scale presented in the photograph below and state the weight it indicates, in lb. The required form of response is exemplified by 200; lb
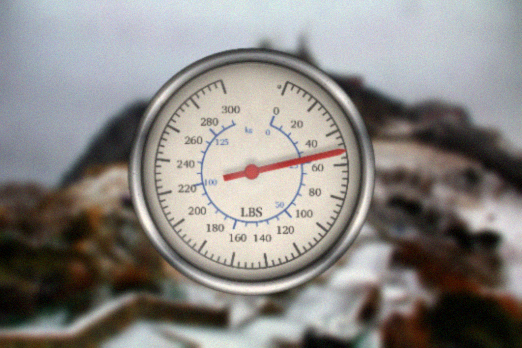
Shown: 52; lb
